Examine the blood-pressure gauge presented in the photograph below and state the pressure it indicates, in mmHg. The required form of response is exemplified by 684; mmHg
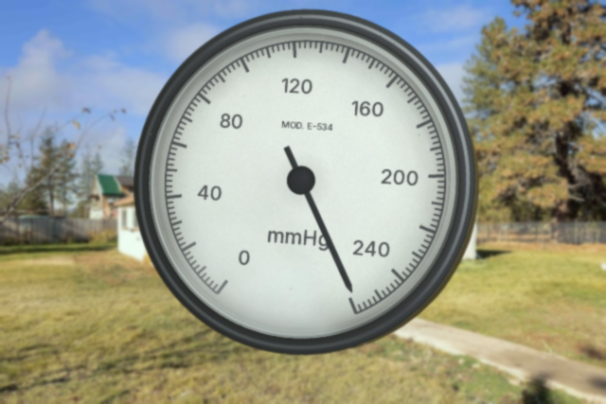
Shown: 258; mmHg
